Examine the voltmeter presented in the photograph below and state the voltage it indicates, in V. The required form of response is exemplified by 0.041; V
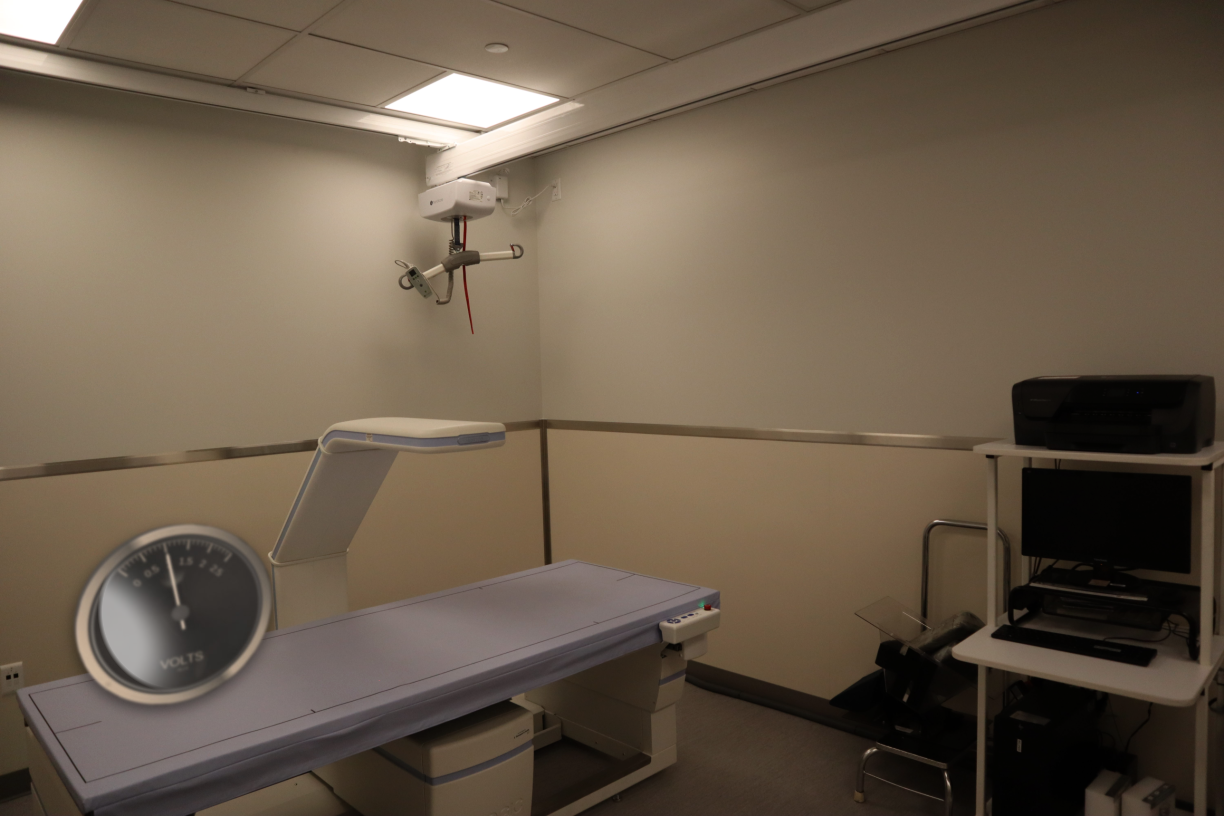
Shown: 1; V
